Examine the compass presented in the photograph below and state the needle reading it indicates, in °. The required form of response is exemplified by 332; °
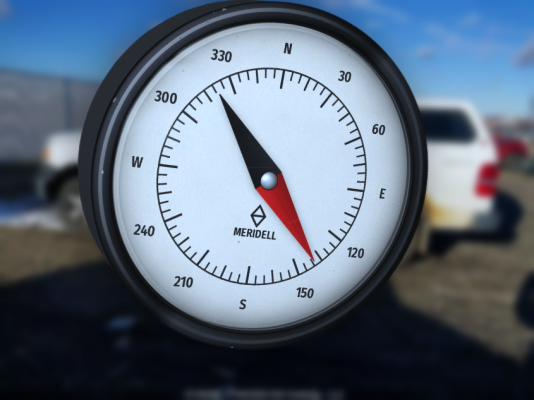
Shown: 140; °
